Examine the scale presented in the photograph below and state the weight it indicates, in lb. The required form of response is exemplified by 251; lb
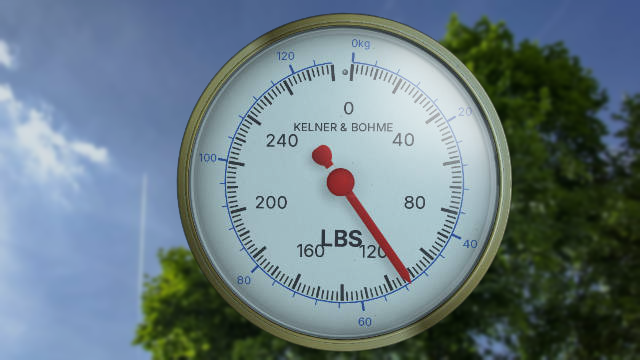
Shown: 112; lb
